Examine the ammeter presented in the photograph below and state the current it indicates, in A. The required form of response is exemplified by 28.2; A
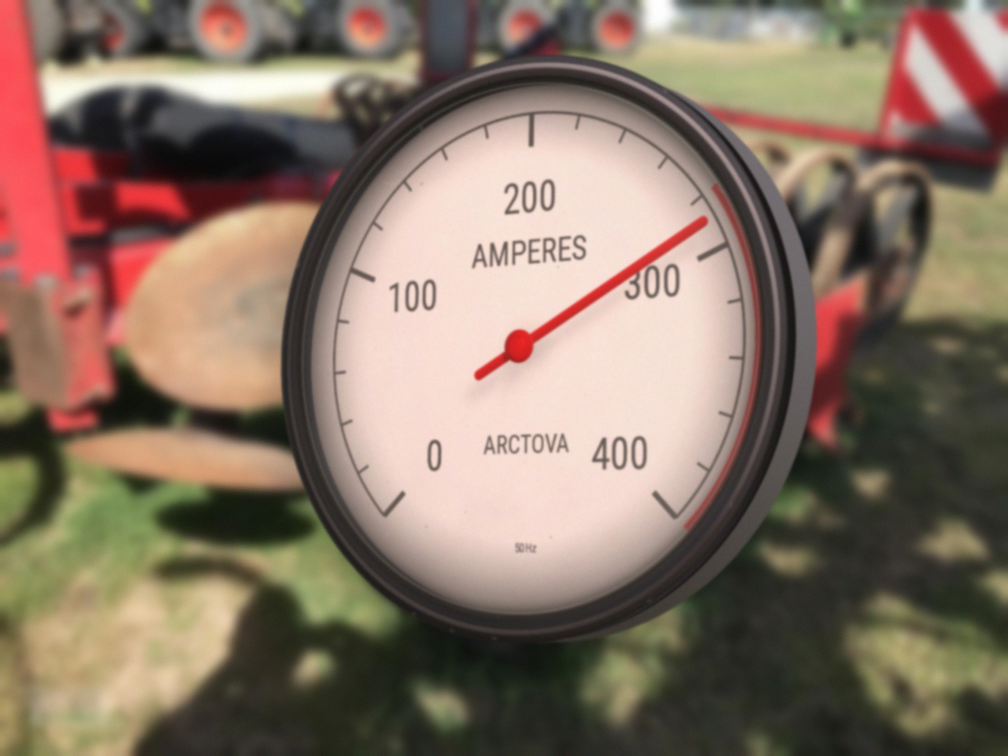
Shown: 290; A
